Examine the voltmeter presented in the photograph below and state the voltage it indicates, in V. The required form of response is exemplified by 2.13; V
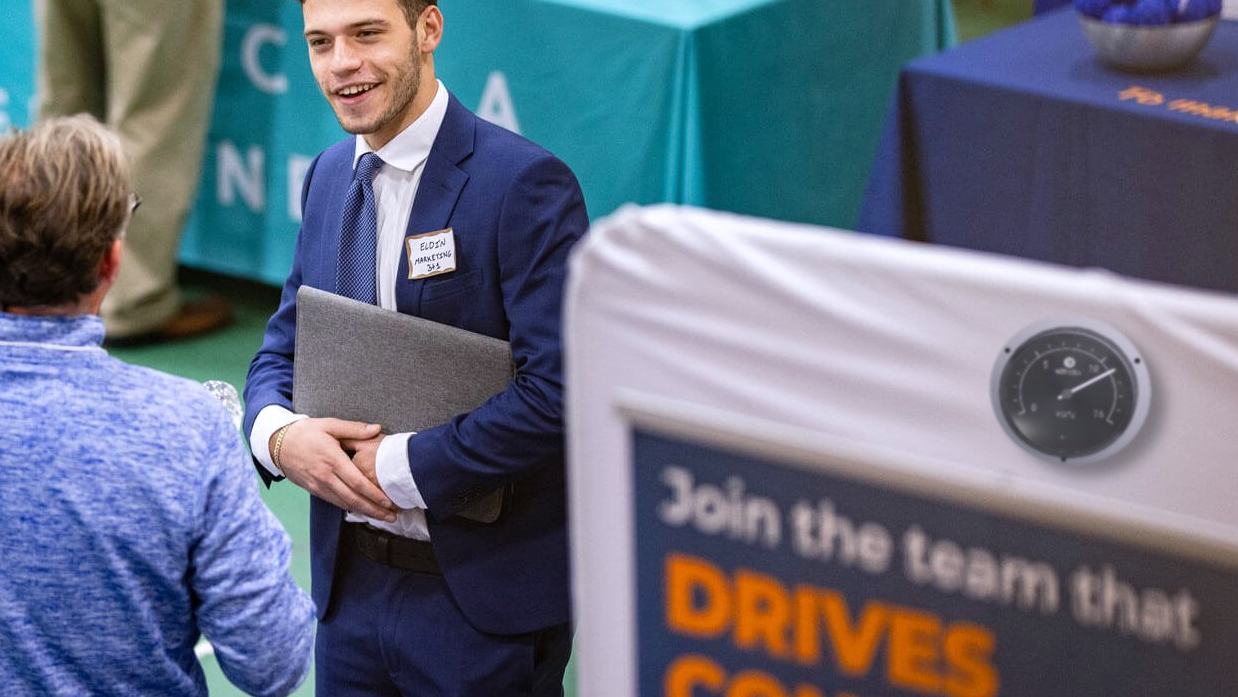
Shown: 11; V
